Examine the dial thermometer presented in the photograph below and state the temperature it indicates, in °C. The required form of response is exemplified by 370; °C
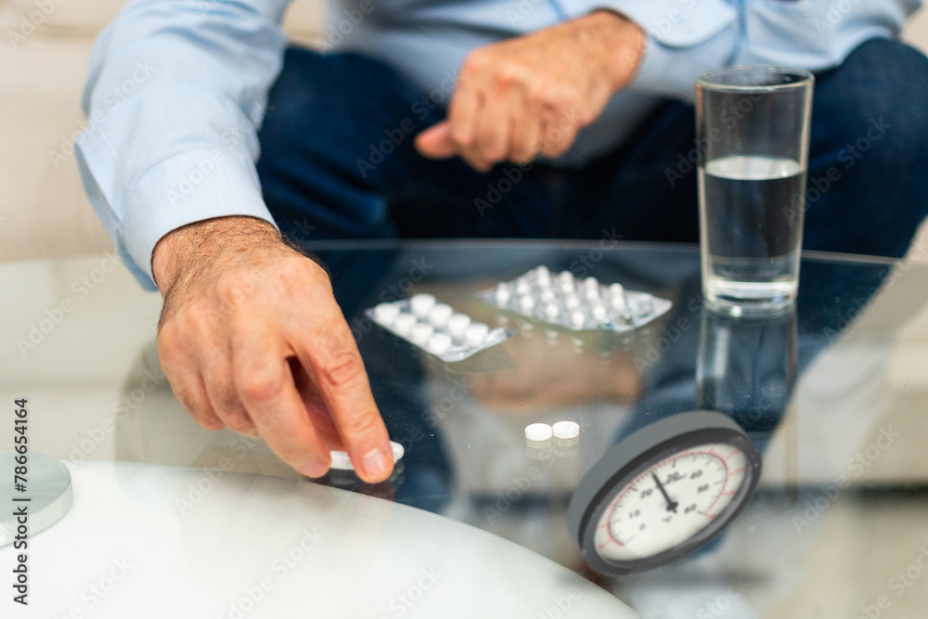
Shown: 25; °C
